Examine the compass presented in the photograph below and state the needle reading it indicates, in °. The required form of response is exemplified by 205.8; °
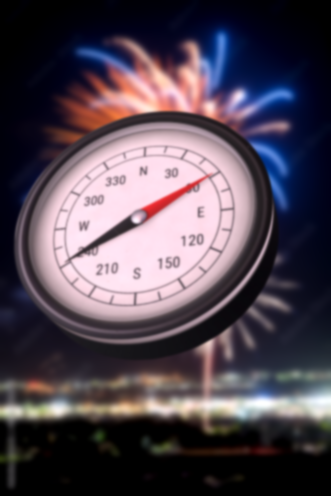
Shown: 60; °
